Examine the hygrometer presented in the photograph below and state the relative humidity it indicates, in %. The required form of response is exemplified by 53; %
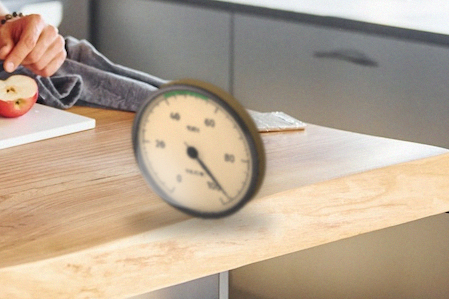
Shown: 96; %
